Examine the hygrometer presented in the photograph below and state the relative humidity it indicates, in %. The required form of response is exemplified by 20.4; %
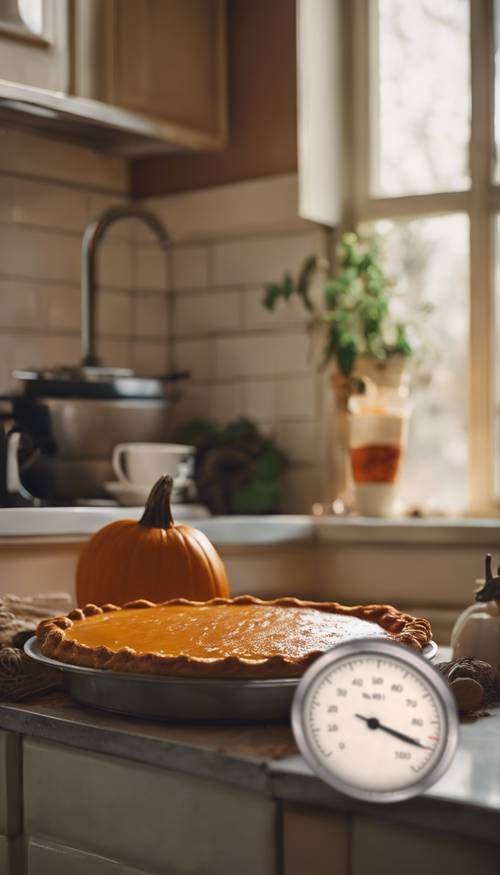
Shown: 90; %
